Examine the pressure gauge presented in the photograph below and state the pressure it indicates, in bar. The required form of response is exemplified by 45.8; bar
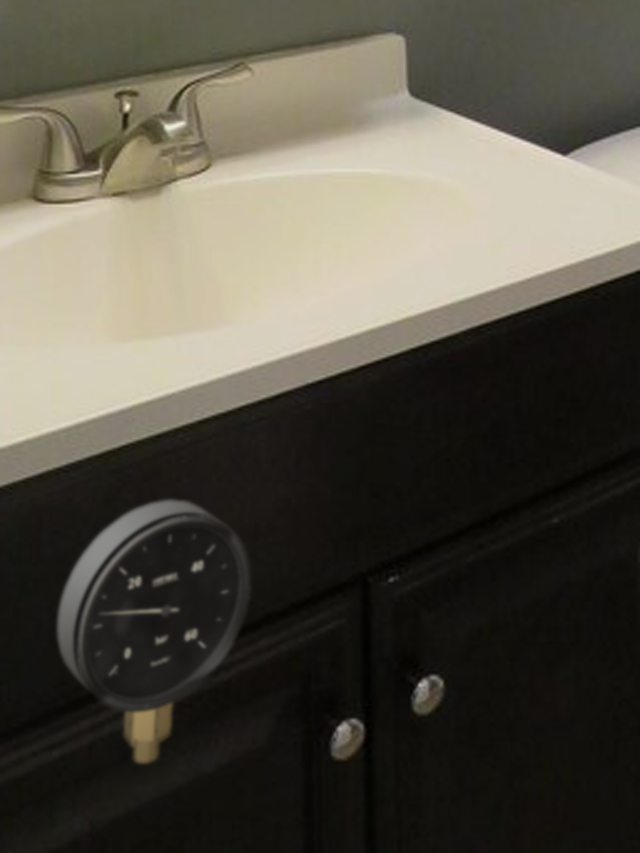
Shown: 12.5; bar
